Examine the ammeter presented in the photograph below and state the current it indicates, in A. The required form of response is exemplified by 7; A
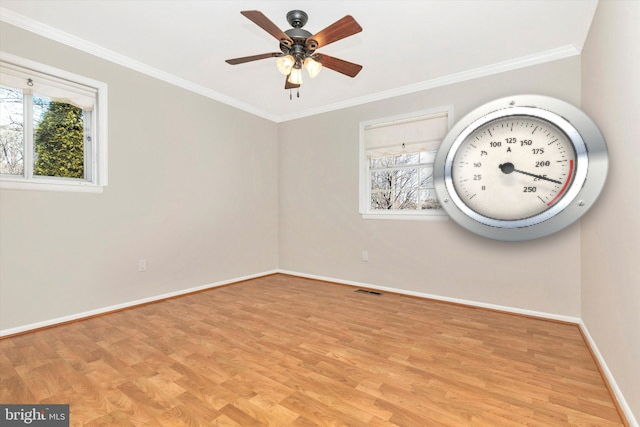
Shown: 225; A
